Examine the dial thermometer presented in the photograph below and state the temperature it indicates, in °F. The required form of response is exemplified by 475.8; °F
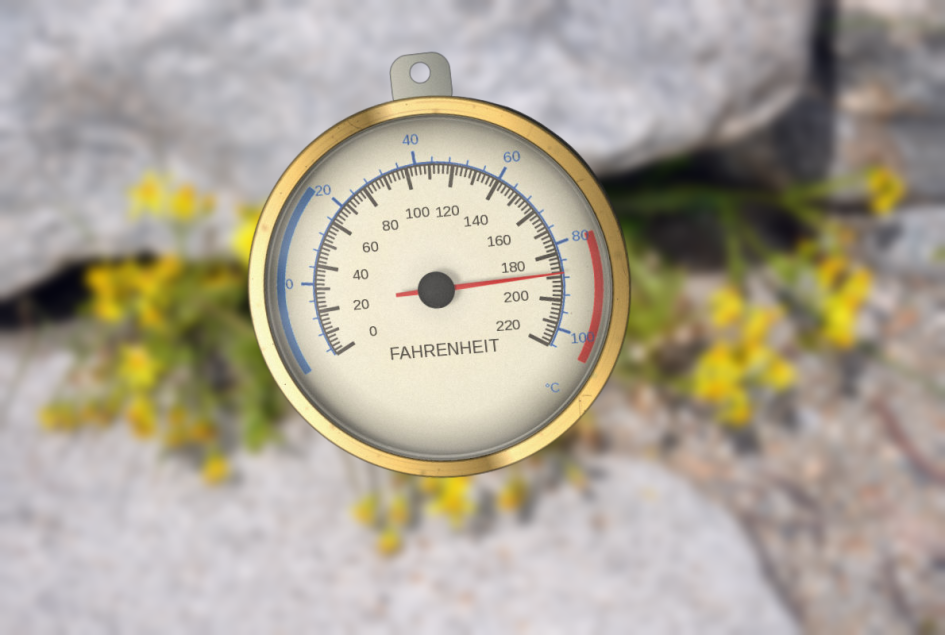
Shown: 188; °F
